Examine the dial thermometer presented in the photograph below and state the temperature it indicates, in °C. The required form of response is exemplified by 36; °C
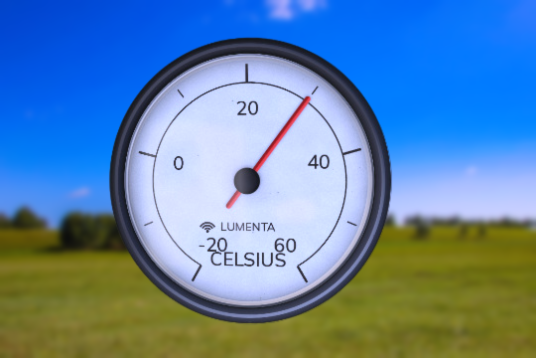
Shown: 30; °C
